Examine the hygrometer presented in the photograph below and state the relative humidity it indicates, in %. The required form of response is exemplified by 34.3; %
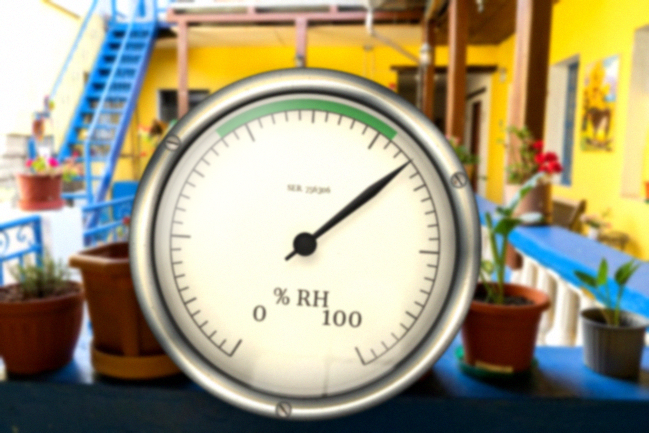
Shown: 66; %
